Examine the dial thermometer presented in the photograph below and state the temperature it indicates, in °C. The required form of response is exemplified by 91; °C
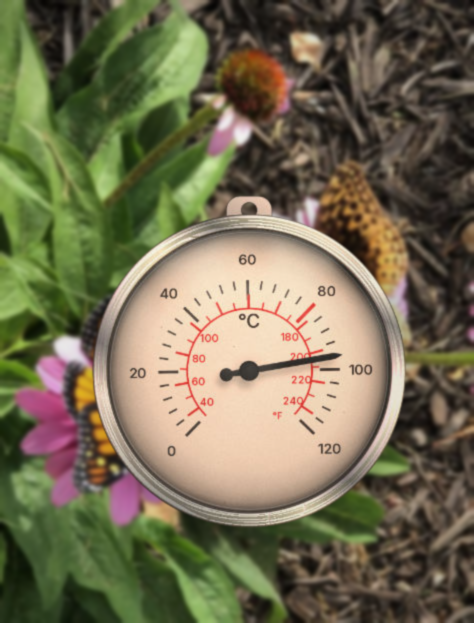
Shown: 96; °C
